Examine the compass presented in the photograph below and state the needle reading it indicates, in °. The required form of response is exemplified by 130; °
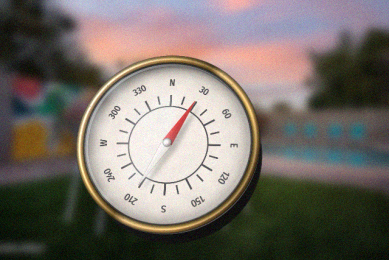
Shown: 30; °
